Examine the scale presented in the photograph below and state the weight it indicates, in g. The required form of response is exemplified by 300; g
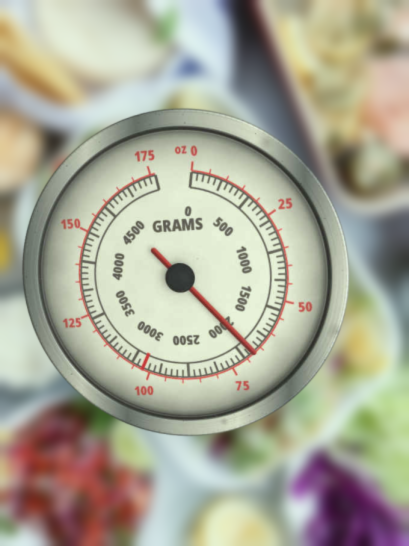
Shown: 1900; g
